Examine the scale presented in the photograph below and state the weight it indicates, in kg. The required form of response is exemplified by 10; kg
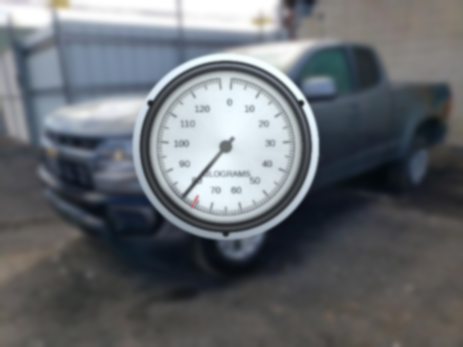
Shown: 80; kg
